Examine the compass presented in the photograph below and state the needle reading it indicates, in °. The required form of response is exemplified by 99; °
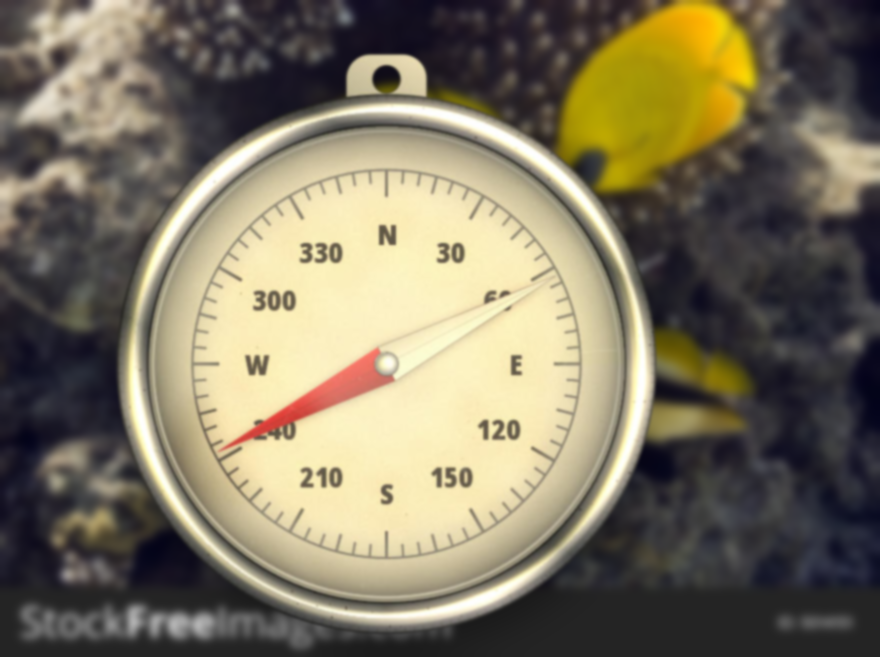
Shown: 242.5; °
